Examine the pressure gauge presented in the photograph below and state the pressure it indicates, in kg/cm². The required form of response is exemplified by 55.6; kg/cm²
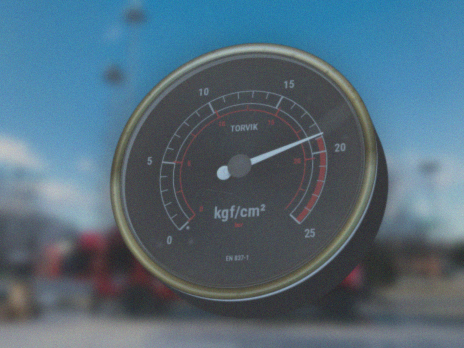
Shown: 19; kg/cm²
